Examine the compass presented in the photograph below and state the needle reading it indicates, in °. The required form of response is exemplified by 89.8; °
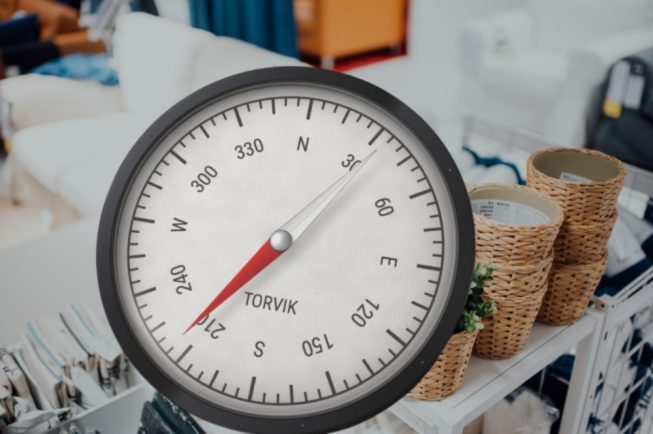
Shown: 215; °
